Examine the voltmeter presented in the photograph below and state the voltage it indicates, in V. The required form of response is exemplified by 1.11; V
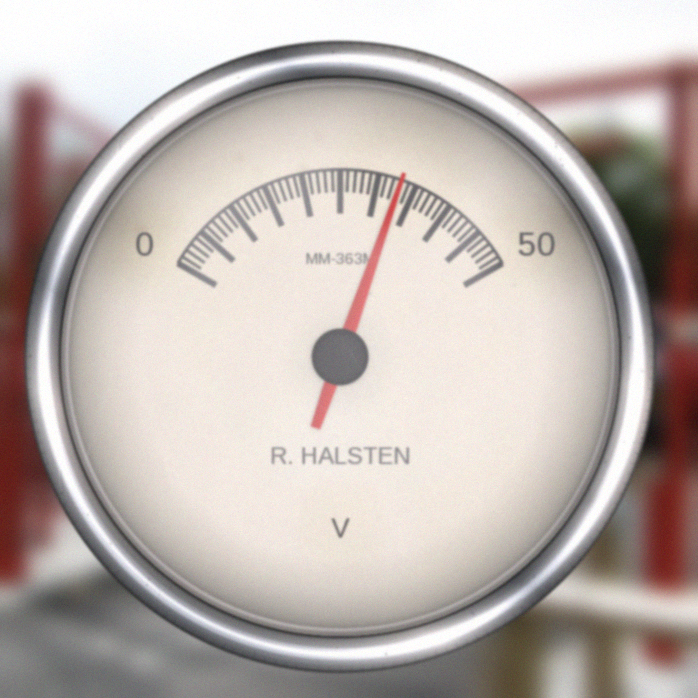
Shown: 33; V
